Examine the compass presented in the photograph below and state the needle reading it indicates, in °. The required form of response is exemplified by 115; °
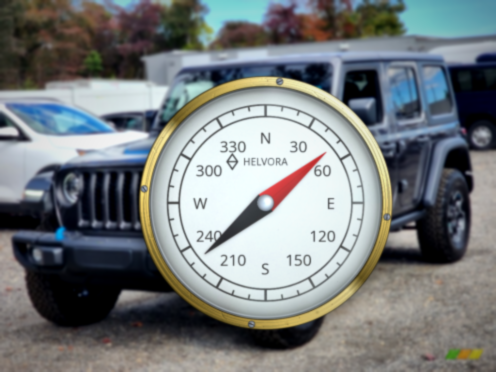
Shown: 50; °
